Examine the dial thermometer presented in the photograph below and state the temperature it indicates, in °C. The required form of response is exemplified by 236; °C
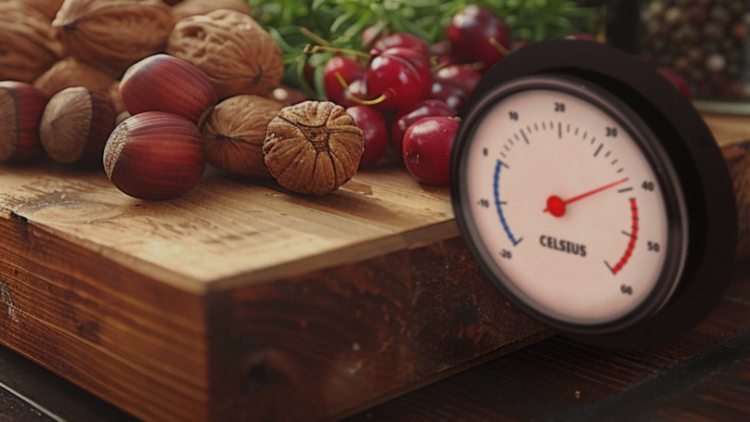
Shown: 38; °C
